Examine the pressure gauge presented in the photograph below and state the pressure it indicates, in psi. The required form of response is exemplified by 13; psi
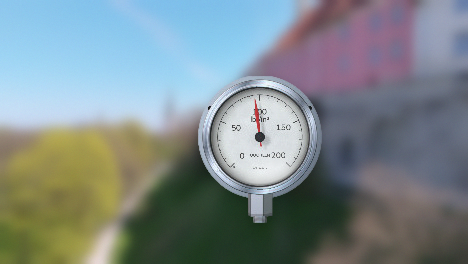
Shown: 95; psi
